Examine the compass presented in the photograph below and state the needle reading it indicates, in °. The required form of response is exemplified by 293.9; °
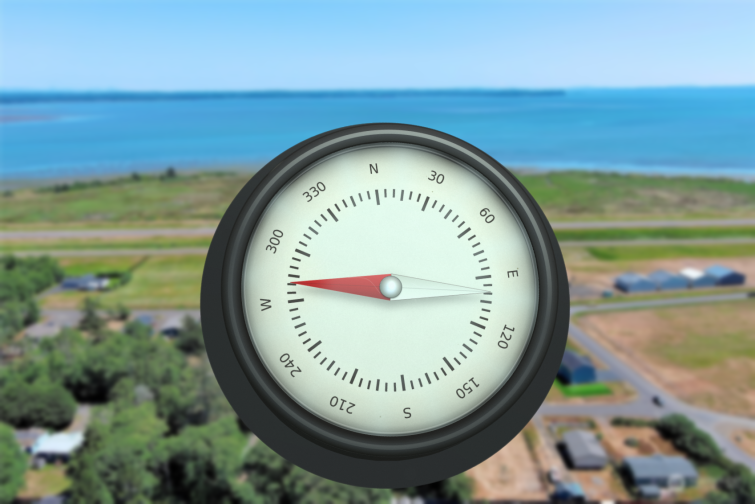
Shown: 280; °
